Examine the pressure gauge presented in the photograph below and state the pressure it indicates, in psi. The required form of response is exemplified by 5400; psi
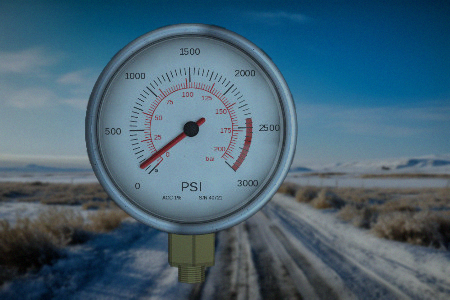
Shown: 100; psi
